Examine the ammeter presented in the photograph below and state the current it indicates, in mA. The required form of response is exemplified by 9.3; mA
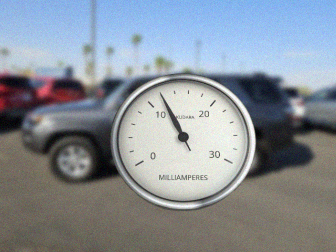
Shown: 12; mA
